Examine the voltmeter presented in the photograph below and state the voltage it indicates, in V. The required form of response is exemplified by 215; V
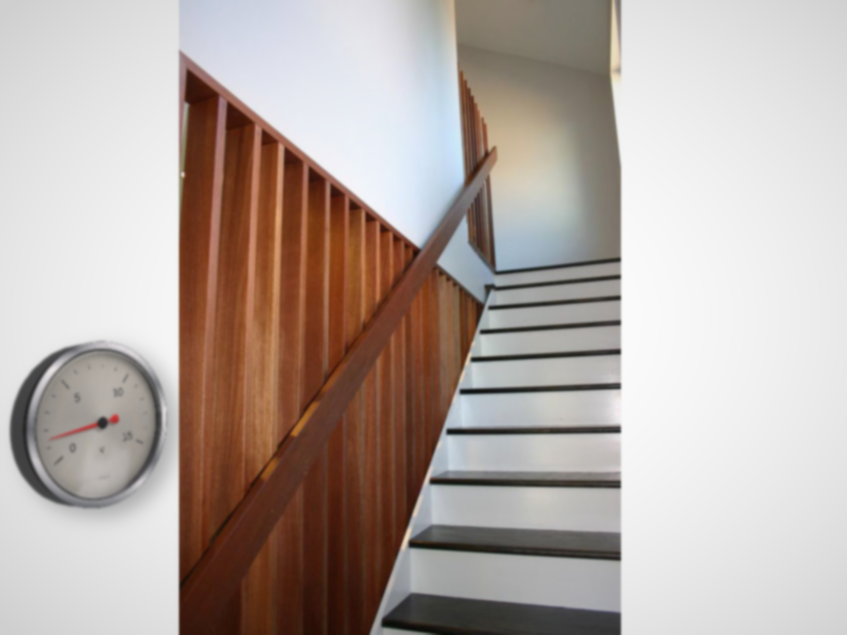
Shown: 1.5; V
